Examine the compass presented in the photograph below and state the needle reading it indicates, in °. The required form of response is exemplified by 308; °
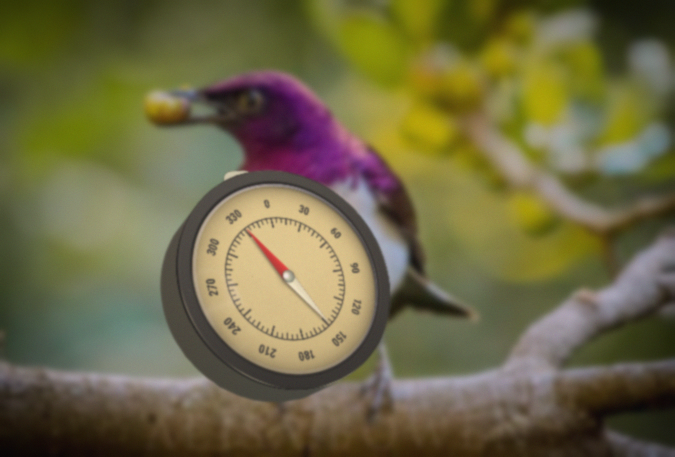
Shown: 330; °
